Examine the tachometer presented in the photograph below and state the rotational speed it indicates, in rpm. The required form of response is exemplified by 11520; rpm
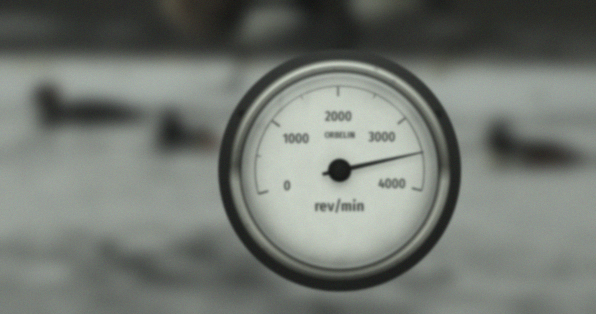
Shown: 3500; rpm
